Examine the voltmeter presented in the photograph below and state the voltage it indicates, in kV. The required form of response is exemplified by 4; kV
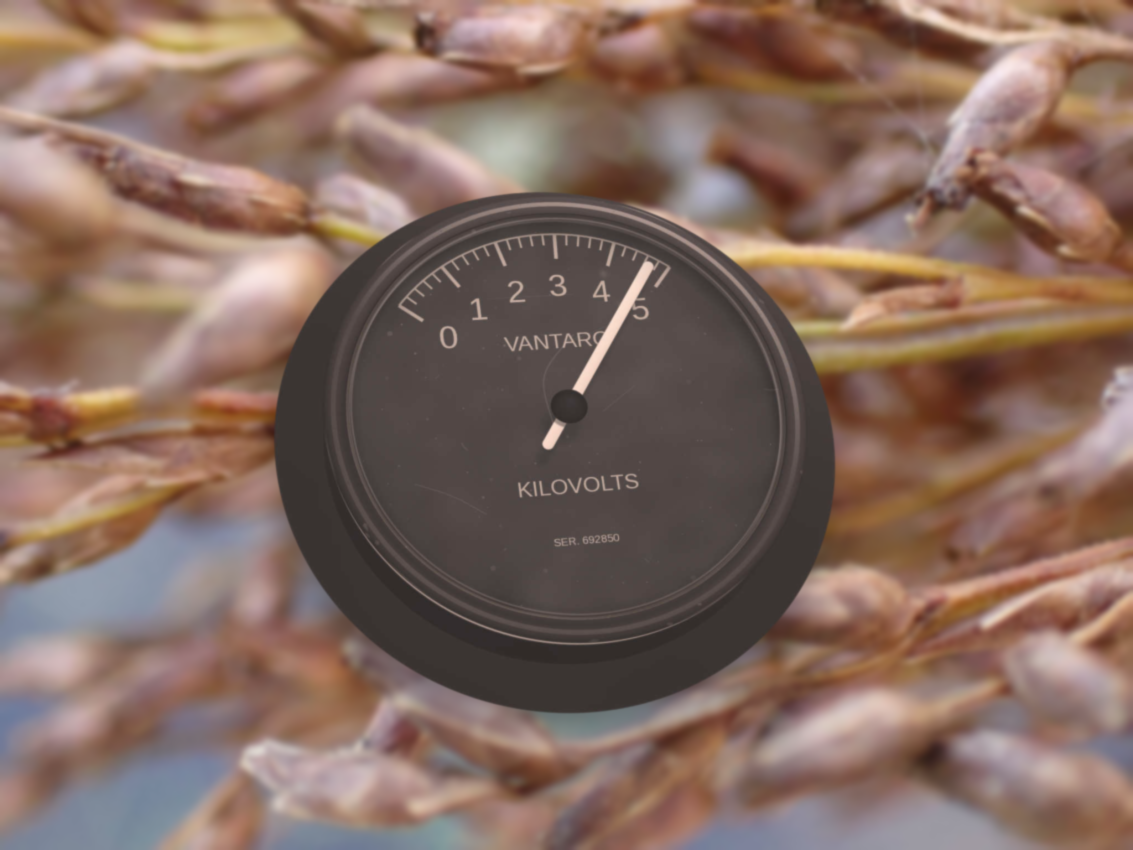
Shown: 4.7; kV
